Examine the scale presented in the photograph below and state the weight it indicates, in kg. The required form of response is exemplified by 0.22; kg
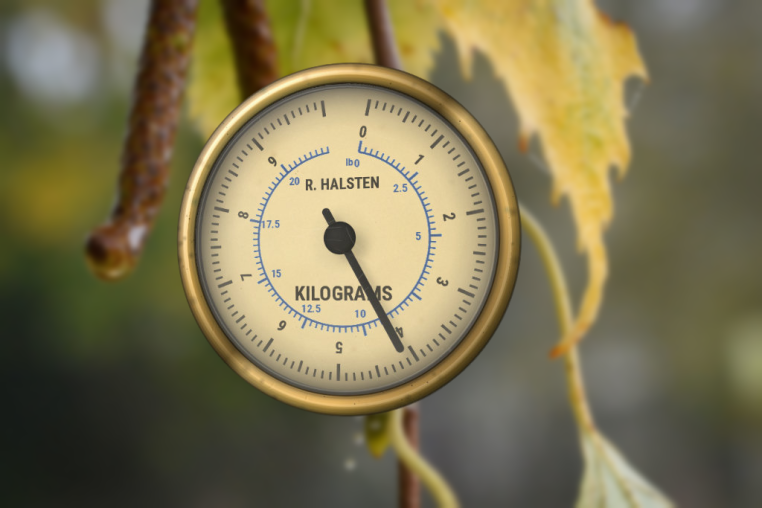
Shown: 4.1; kg
